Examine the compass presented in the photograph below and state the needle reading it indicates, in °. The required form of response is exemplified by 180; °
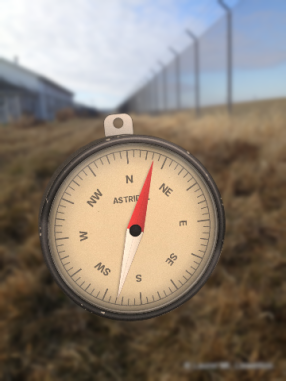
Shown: 20; °
